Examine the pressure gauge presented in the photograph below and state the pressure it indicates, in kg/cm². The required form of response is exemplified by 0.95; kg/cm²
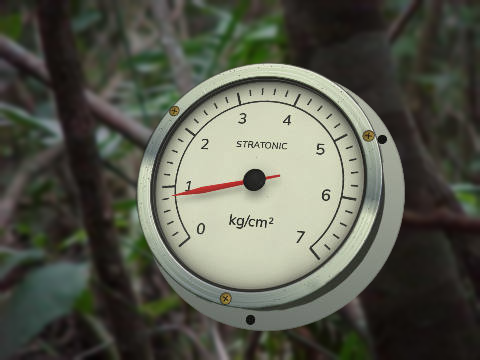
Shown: 0.8; kg/cm²
